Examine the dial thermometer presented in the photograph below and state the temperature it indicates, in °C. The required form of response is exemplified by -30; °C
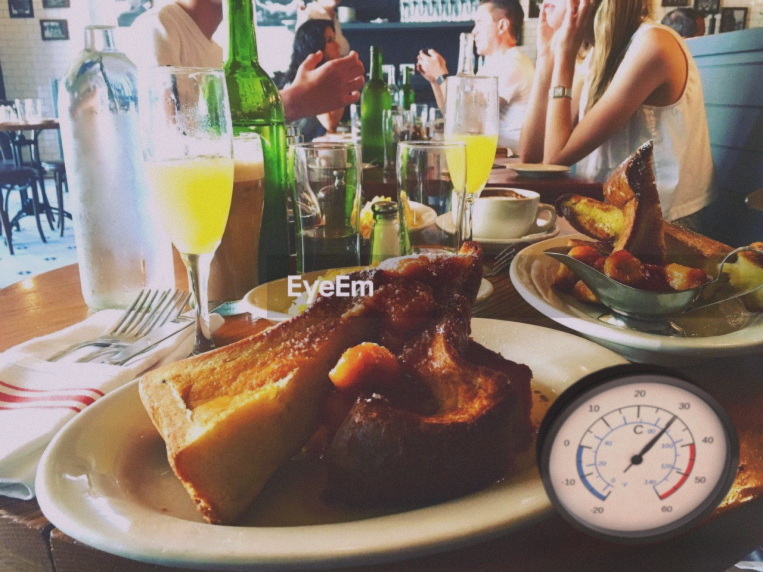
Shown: 30; °C
